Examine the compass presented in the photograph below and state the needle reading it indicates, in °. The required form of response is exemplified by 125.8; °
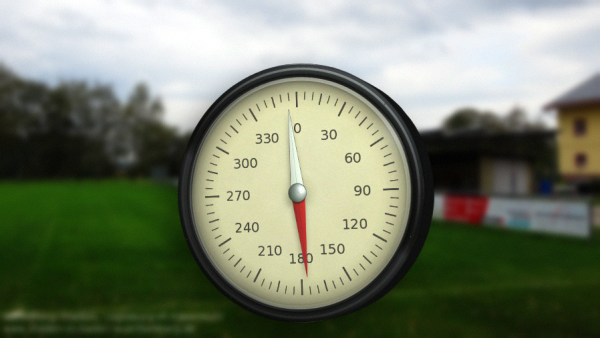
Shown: 175; °
